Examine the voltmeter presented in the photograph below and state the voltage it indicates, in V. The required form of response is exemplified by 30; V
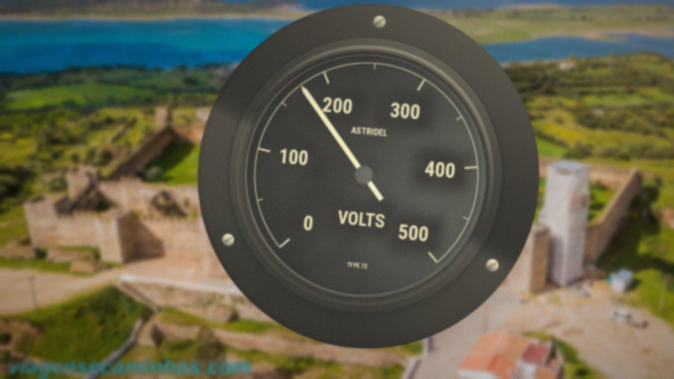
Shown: 175; V
